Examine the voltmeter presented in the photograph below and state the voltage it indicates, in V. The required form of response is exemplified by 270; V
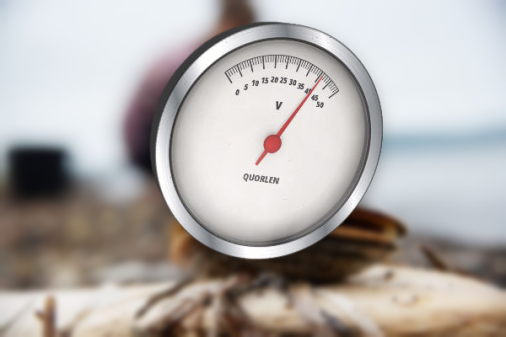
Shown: 40; V
